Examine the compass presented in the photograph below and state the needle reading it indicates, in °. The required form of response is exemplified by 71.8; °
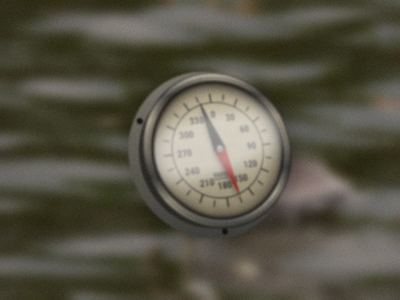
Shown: 165; °
